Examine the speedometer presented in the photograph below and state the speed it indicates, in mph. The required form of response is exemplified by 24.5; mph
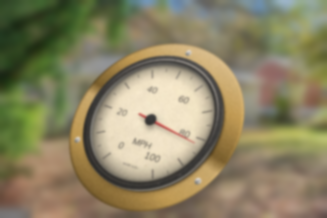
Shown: 82.5; mph
